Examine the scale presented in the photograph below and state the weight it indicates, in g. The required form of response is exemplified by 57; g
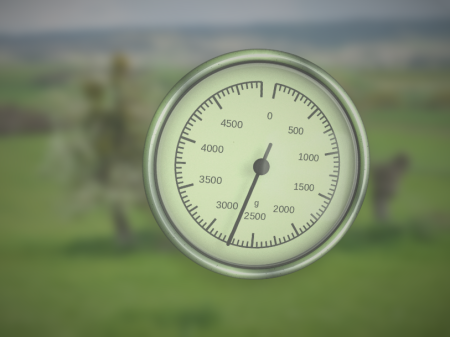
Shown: 2750; g
